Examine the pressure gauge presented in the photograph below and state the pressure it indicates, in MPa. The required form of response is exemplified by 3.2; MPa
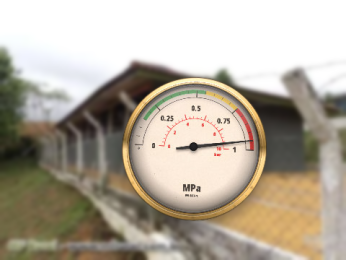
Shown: 0.95; MPa
